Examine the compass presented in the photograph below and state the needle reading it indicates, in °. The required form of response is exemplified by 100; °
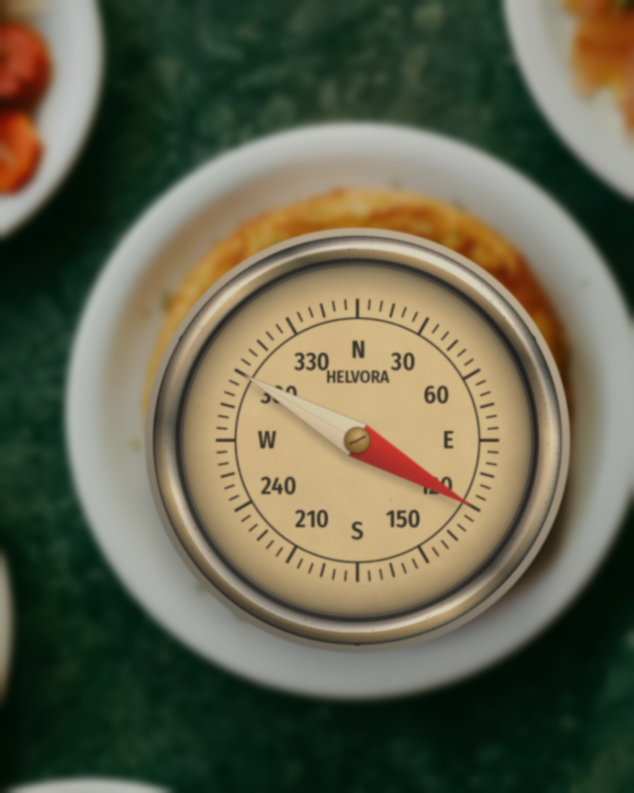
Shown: 120; °
